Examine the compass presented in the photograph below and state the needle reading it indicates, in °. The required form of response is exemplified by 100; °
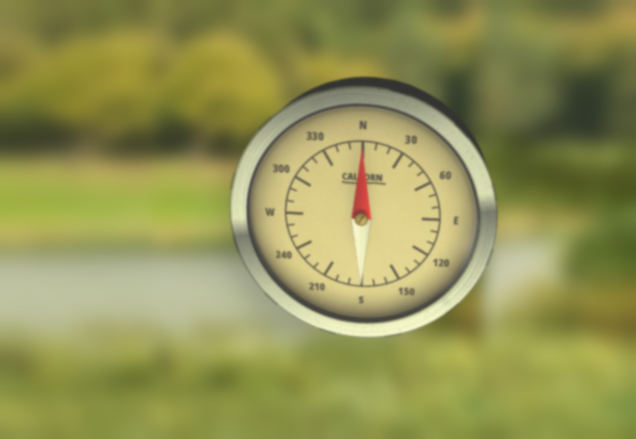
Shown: 0; °
